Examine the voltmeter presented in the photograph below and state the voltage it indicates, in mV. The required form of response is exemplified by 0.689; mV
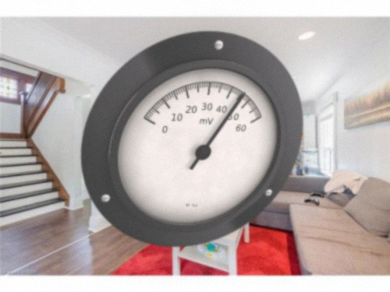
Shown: 45; mV
